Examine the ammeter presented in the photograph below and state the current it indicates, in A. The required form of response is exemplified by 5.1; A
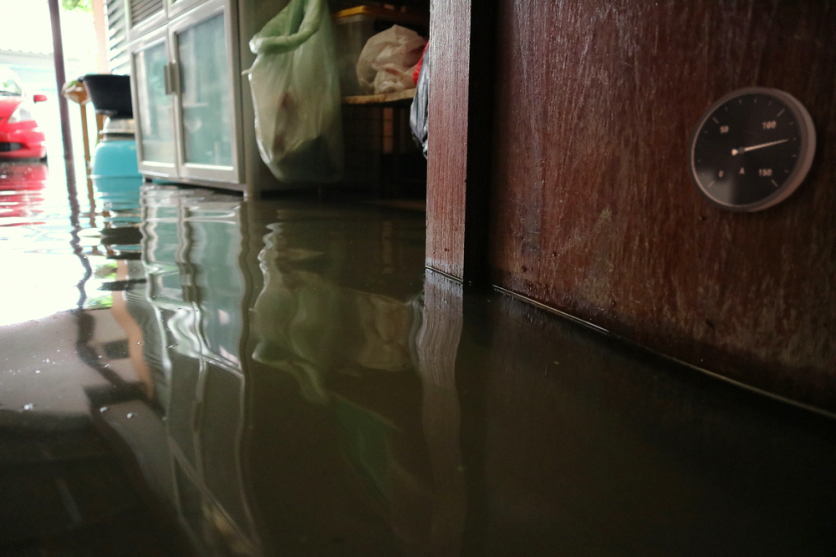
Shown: 120; A
